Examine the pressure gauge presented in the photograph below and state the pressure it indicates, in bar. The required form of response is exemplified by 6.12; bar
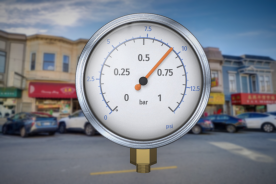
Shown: 0.65; bar
